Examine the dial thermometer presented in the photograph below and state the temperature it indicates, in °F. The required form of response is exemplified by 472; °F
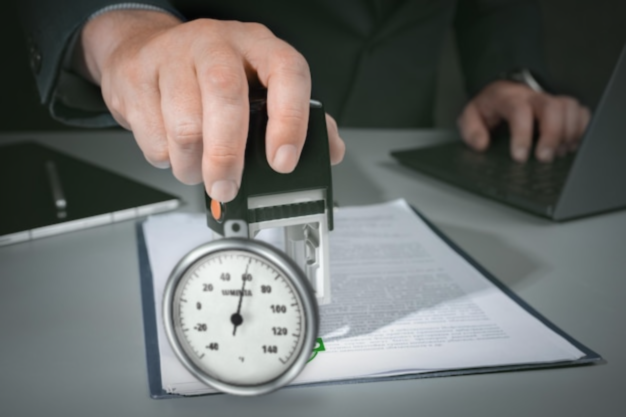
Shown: 60; °F
